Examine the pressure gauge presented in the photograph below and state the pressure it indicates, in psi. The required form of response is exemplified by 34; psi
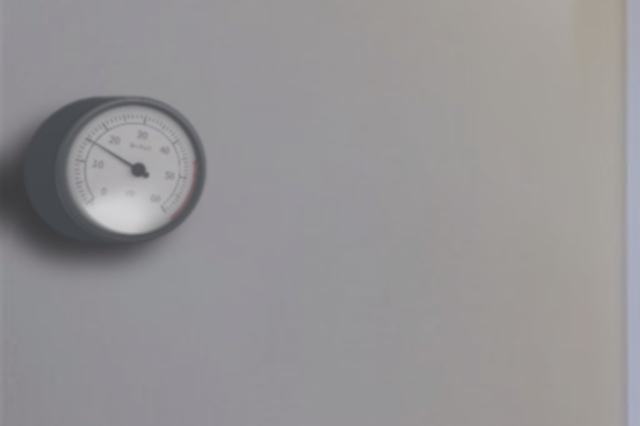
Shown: 15; psi
